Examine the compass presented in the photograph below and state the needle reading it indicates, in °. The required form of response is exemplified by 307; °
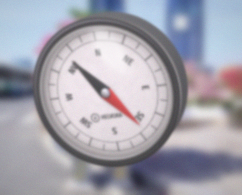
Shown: 142.5; °
